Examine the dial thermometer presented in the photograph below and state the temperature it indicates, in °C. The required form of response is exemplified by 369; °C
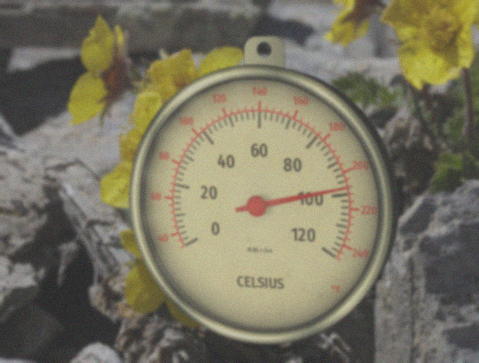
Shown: 98; °C
